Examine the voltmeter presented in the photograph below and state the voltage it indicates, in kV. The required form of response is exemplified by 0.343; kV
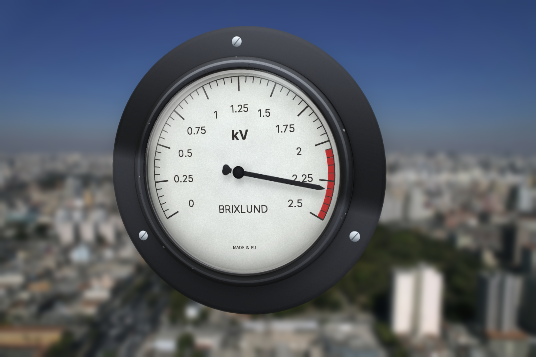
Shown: 2.3; kV
